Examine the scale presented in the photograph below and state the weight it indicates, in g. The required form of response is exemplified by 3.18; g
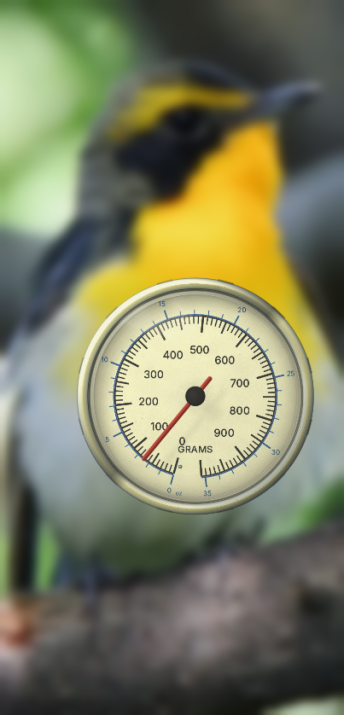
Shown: 70; g
